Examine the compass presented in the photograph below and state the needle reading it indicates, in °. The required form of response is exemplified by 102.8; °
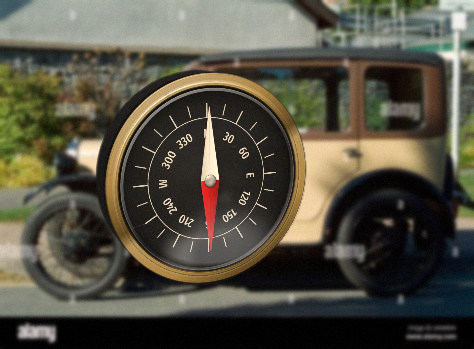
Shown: 180; °
